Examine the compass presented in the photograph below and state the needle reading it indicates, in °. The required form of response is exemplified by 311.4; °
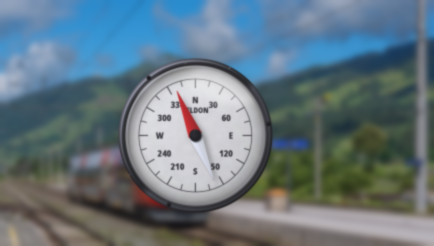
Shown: 337.5; °
